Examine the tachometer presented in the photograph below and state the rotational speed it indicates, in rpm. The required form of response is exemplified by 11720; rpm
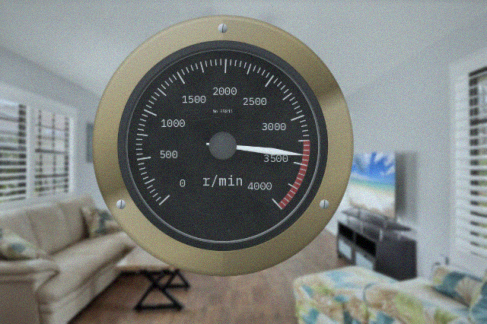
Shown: 3400; rpm
